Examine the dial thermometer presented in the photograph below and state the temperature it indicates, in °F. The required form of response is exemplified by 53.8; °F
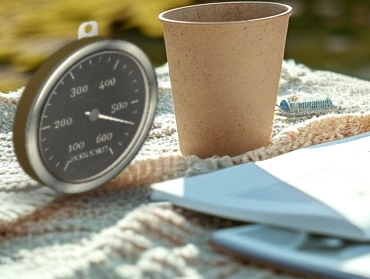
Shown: 540; °F
